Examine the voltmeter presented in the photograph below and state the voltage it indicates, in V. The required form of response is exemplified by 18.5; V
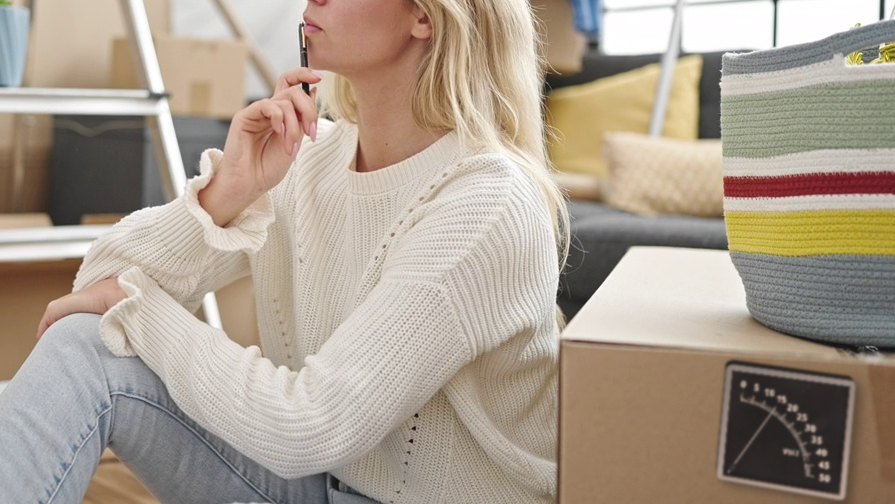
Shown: 15; V
